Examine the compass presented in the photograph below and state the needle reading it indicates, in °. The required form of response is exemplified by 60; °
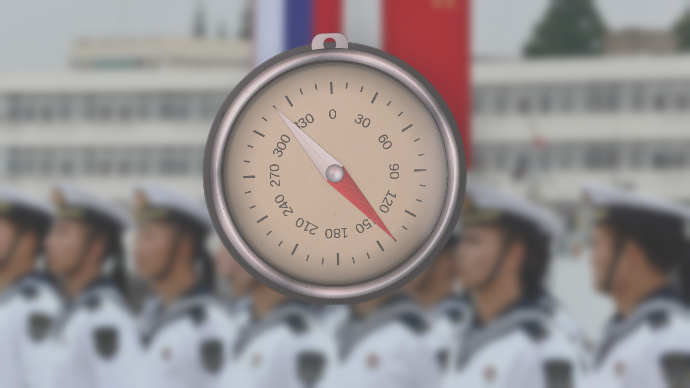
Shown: 140; °
